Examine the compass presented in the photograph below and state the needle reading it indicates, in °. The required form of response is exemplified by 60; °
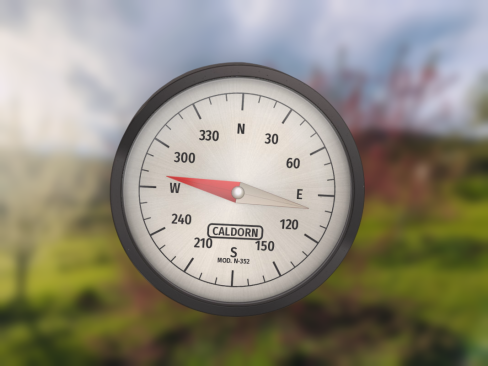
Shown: 280; °
